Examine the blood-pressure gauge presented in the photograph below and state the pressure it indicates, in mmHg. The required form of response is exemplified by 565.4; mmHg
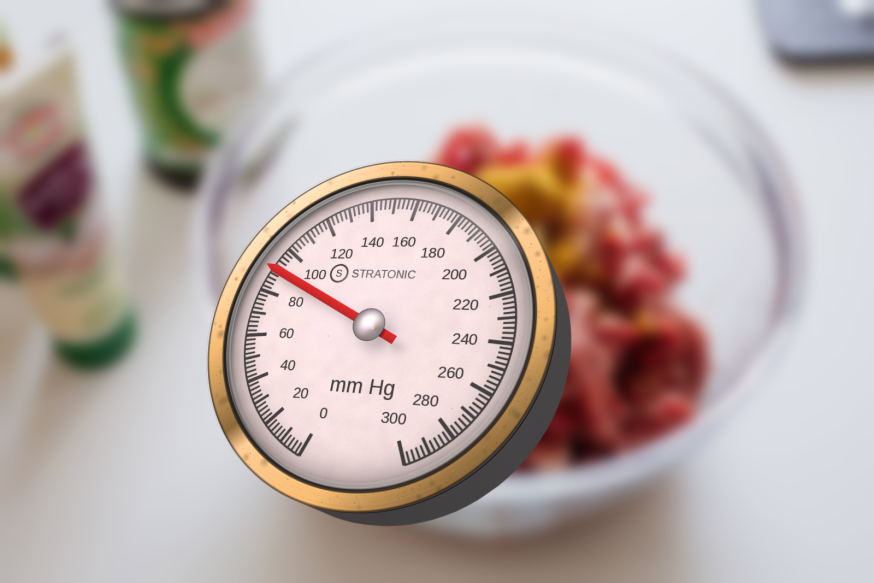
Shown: 90; mmHg
